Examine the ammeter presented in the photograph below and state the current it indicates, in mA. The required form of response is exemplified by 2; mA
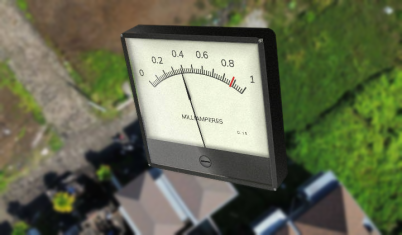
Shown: 0.4; mA
